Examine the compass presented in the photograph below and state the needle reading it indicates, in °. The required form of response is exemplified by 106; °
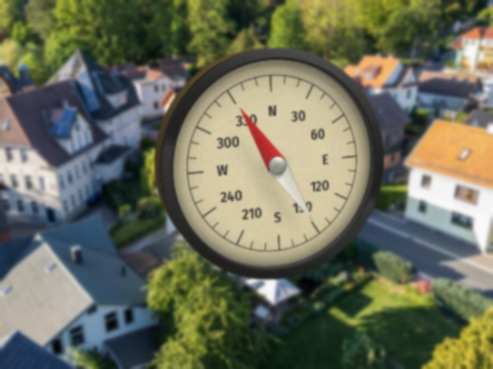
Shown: 330; °
